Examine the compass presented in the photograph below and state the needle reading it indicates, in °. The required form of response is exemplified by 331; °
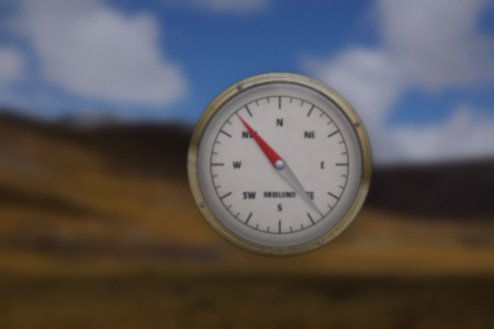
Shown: 320; °
